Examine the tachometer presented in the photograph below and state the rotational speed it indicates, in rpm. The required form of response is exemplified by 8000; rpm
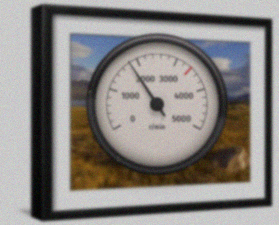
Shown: 1800; rpm
